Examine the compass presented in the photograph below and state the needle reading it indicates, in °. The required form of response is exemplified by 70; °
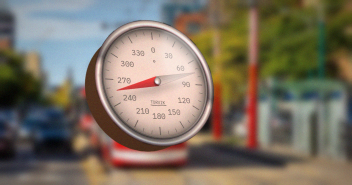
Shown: 255; °
